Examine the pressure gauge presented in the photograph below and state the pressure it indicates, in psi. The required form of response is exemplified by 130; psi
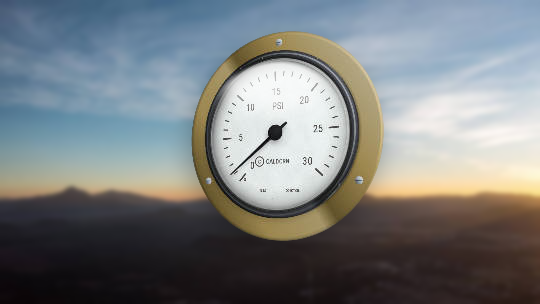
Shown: 1; psi
